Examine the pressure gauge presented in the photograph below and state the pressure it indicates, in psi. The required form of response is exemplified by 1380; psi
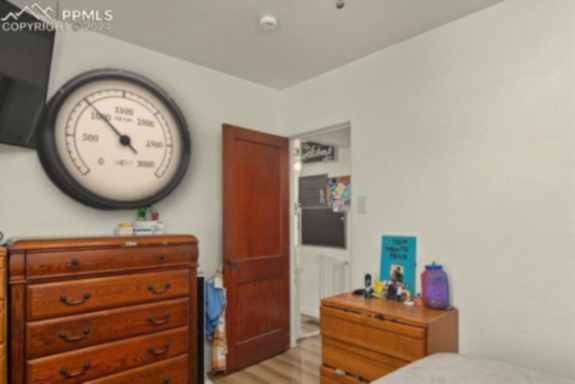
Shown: 1000; psi
